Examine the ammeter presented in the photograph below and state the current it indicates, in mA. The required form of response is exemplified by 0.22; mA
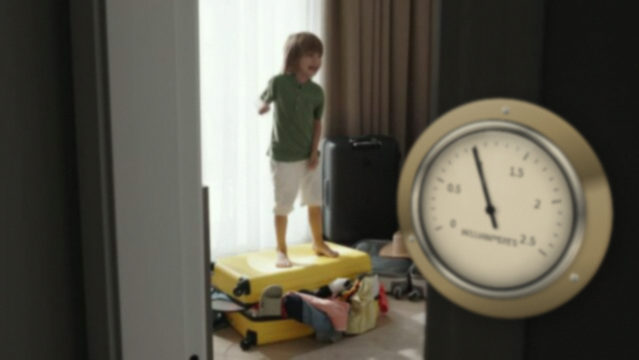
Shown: 1; mA
